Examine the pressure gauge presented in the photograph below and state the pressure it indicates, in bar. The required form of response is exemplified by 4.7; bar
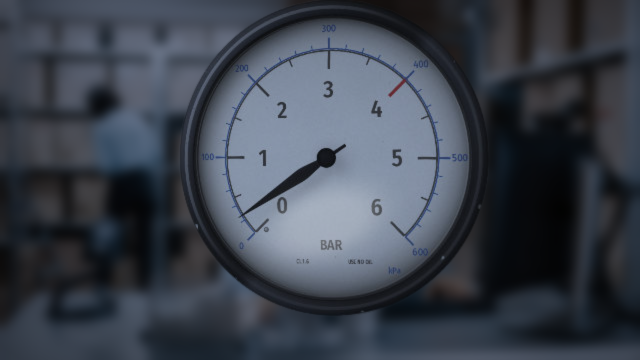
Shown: 0.25; bar
